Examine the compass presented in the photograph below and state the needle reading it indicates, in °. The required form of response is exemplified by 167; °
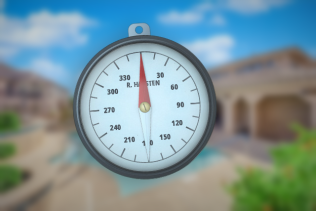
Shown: 0; °
